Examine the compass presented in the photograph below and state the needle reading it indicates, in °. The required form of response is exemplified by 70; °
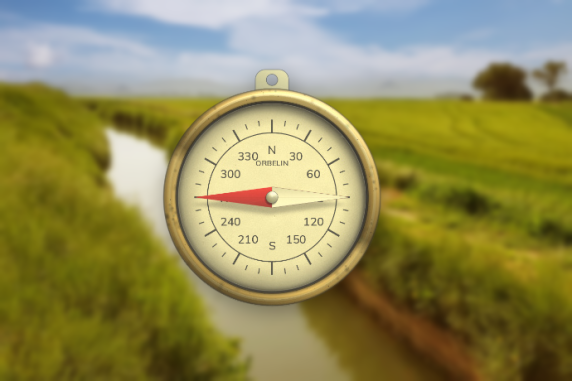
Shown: 270; °
